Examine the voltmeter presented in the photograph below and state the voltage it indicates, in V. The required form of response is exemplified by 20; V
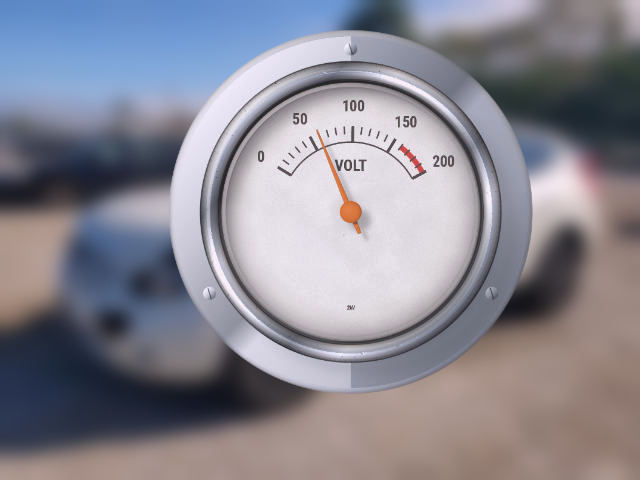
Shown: 60; V
